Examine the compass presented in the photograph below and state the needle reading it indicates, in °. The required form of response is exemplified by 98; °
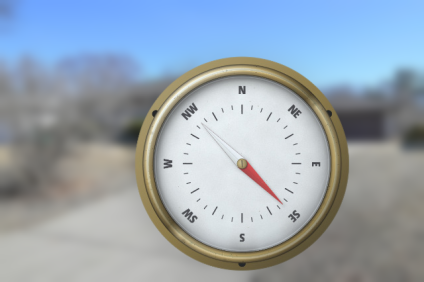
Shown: 135; °
